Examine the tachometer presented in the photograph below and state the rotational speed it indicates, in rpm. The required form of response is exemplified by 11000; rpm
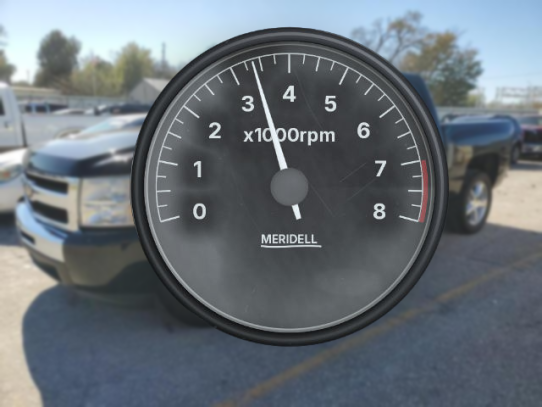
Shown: 3375; rpm
